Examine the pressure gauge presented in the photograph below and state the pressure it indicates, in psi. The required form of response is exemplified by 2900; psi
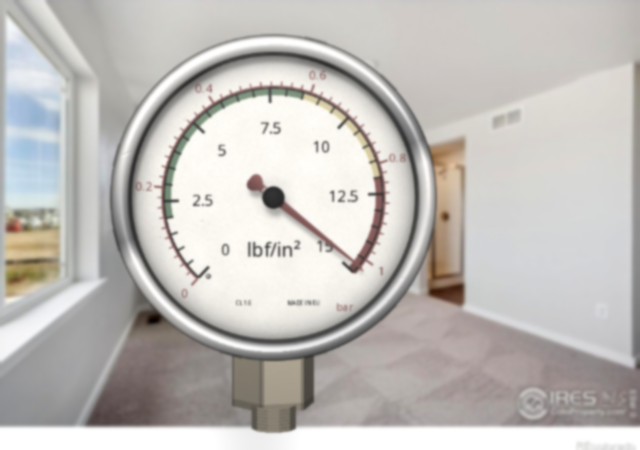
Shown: 14.75; psi
